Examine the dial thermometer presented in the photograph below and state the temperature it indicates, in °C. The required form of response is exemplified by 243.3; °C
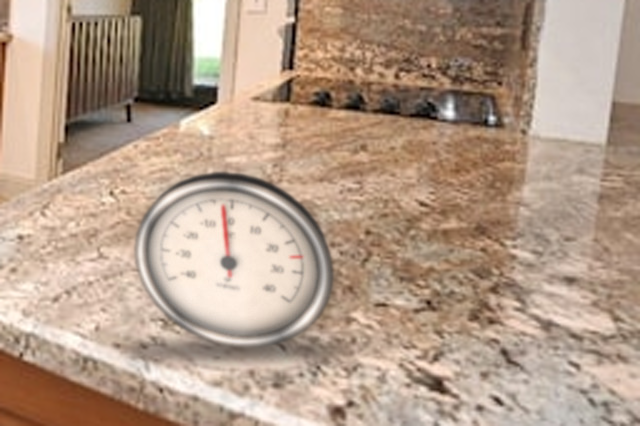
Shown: -2.5; °C
